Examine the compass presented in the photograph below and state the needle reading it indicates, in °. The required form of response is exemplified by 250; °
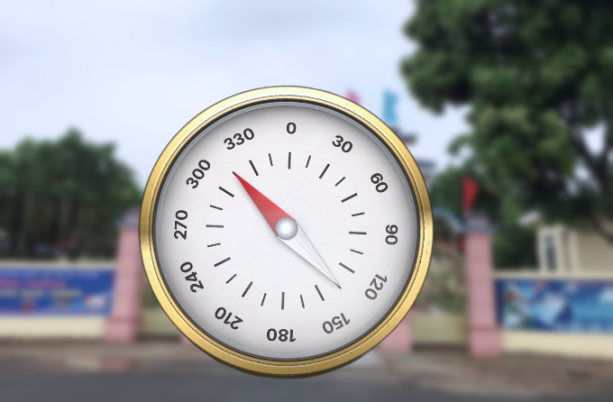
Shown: 315; °
